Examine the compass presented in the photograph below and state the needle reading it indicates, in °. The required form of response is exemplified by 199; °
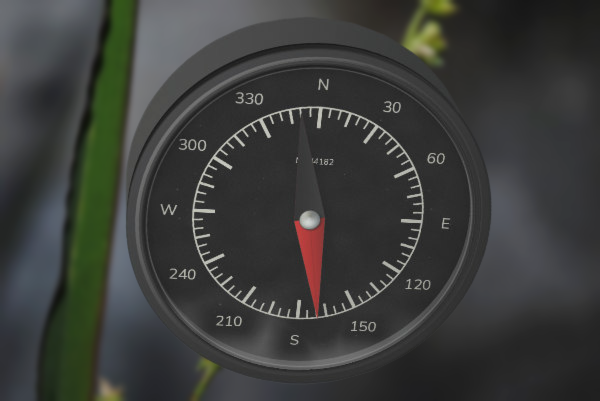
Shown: 170; °
